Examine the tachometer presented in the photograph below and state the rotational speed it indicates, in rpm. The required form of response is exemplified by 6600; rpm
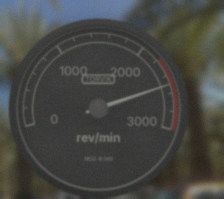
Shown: 2500; rpm
